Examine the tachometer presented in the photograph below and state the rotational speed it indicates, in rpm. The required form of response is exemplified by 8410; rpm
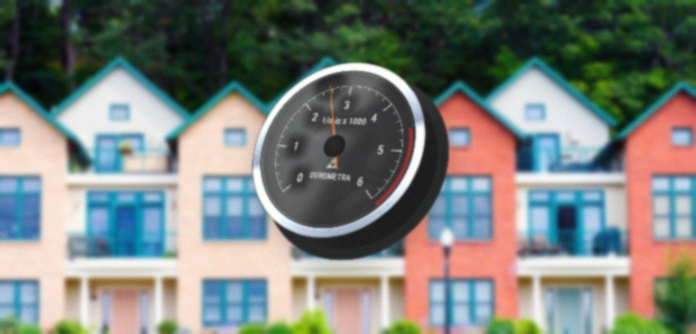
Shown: 2600; rpm
